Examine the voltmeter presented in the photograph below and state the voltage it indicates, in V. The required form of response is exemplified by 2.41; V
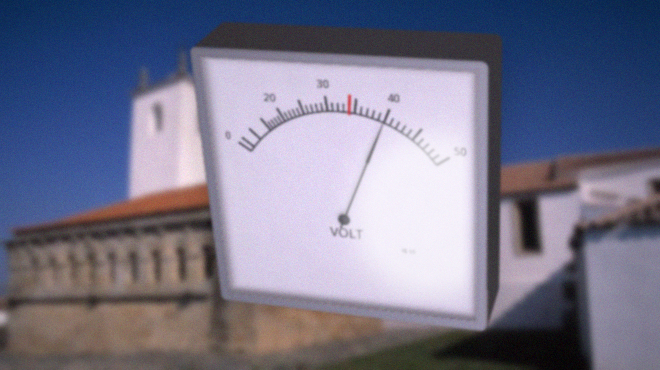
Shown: 40; V
